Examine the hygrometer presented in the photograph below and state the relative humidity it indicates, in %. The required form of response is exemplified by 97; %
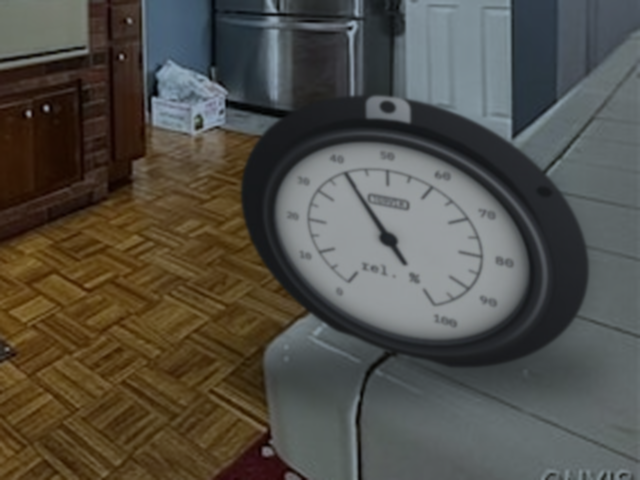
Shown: 40; %
